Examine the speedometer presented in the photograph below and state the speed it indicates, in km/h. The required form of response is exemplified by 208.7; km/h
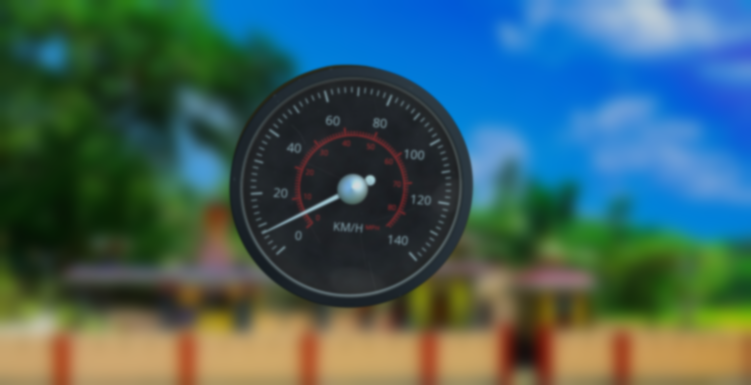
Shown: 8; km/h
